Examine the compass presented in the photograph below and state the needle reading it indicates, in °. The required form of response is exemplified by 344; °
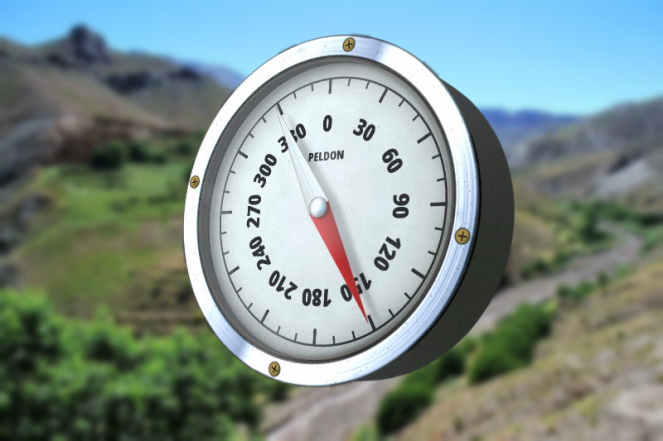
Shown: 150; °
